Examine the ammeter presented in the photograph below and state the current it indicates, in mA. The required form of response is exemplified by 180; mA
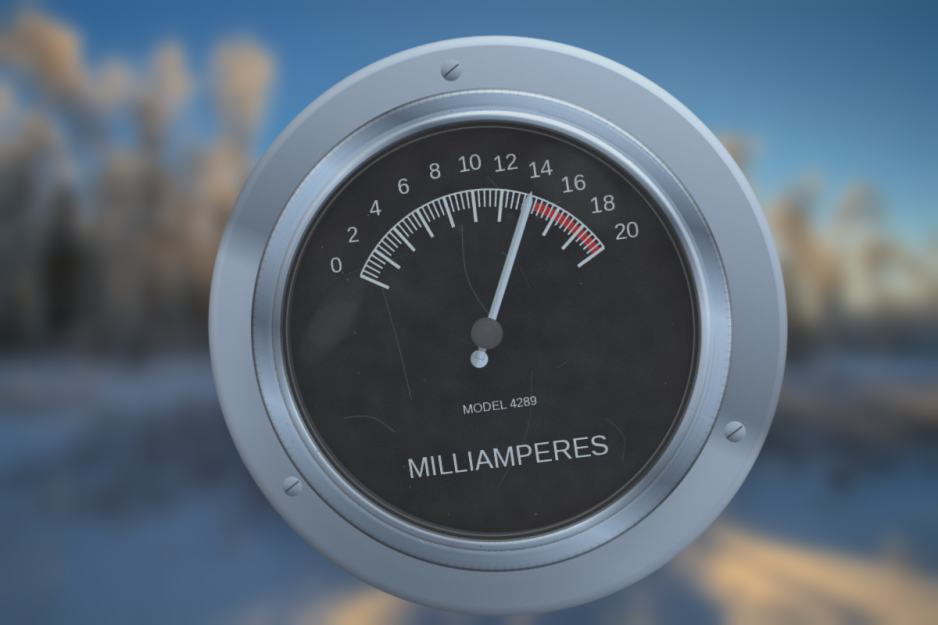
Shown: 14; mA
